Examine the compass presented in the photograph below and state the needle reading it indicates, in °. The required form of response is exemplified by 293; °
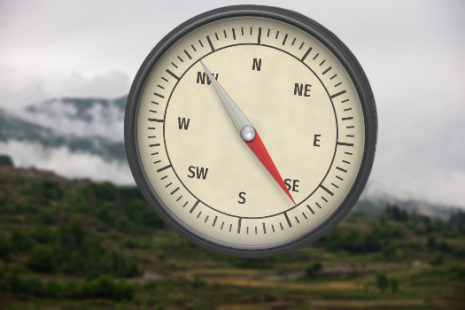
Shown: 140; °
